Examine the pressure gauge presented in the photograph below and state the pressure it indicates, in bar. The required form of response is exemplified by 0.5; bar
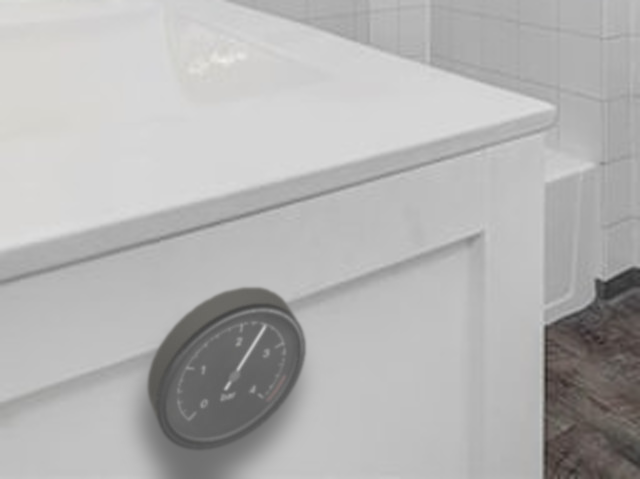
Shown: 2.4; bar
